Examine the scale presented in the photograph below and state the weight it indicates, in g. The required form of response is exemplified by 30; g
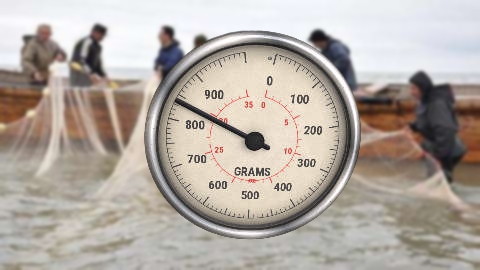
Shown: 840; g
